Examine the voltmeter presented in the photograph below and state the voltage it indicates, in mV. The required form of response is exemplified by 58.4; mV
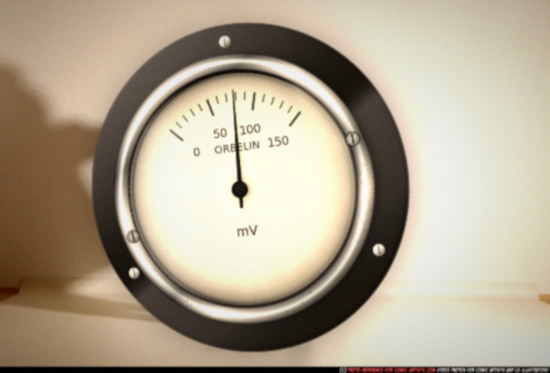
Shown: 80; mV
